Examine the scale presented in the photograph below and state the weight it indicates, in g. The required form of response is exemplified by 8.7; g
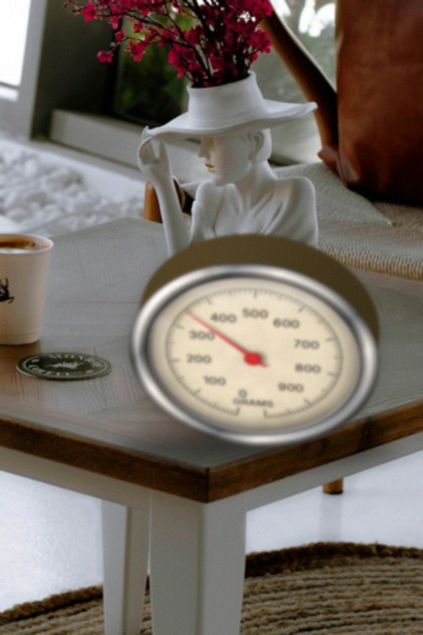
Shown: 350; g
